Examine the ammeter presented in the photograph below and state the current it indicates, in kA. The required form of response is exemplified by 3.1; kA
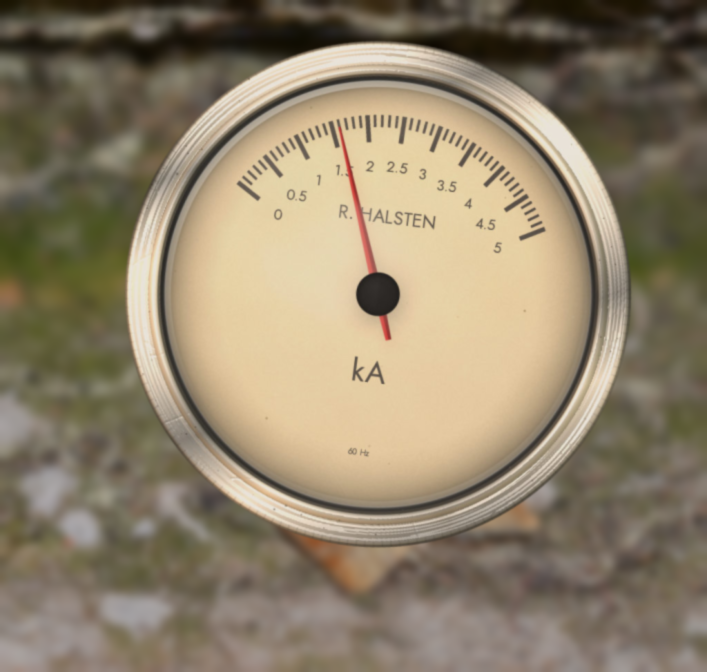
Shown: 1.6; kA
